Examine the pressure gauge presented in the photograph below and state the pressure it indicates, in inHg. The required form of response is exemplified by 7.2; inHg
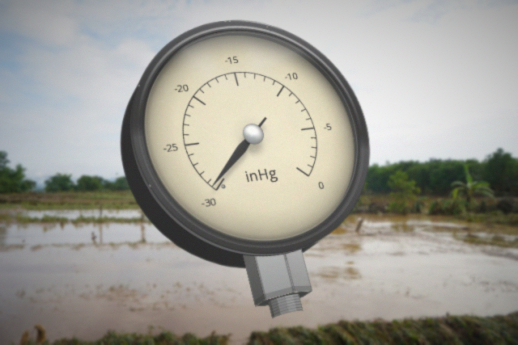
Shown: -29.5; inHg
